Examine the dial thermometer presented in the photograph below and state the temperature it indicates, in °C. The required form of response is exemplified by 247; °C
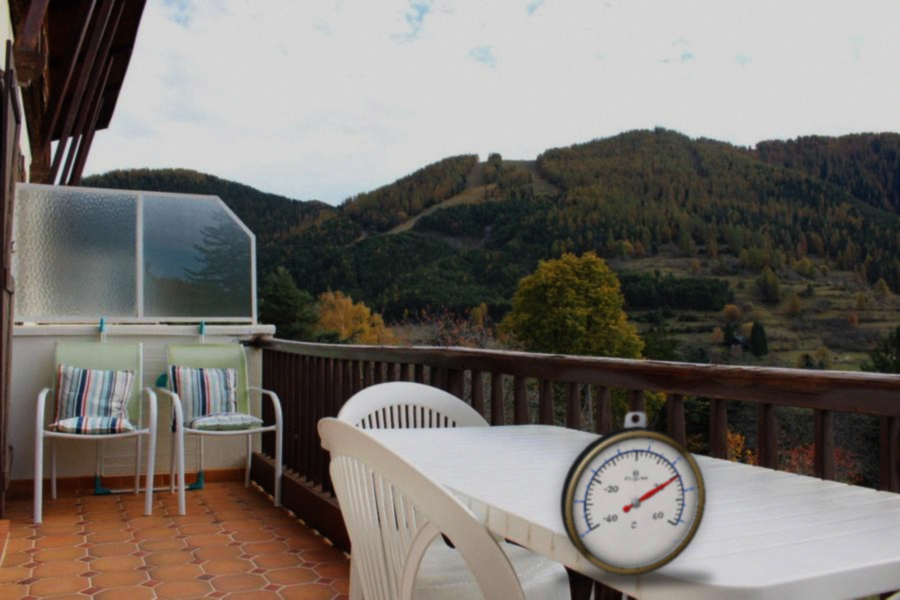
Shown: 20; °C
